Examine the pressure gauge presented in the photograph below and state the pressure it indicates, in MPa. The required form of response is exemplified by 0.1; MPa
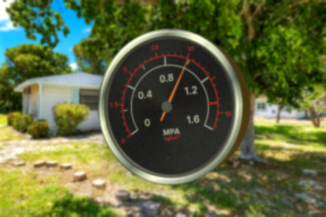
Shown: 1; MPa
